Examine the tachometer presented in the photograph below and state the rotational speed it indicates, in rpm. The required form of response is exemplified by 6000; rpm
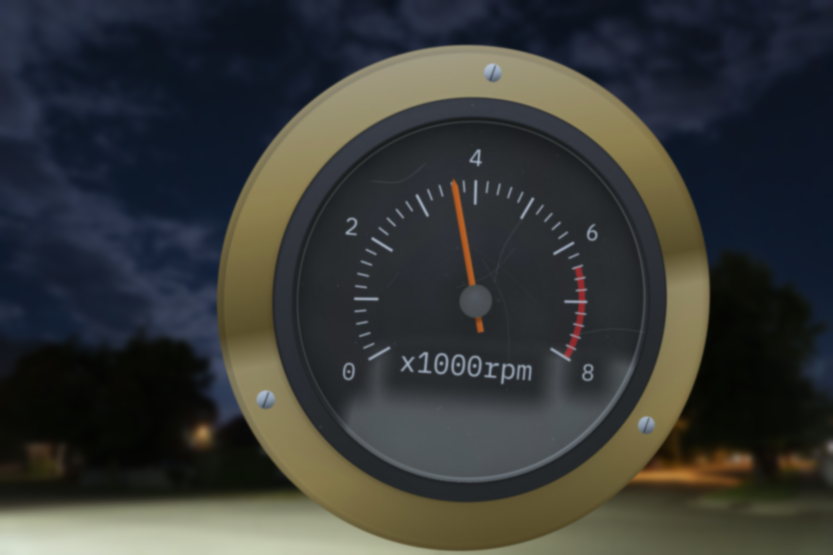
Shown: 3600; rpm
